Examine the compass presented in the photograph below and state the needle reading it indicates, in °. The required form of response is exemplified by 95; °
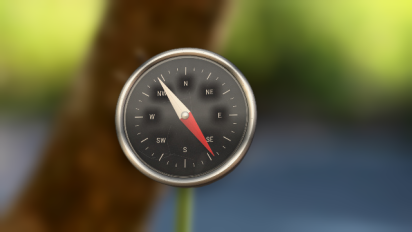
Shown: 145; °
